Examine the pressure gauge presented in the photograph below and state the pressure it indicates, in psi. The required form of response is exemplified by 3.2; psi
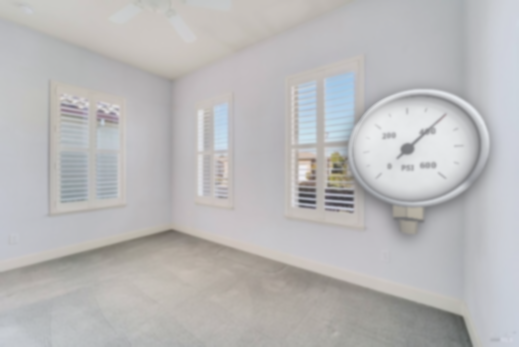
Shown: 400; psi
